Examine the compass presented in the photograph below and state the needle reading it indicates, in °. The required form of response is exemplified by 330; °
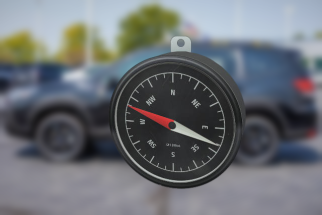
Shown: 290; °
